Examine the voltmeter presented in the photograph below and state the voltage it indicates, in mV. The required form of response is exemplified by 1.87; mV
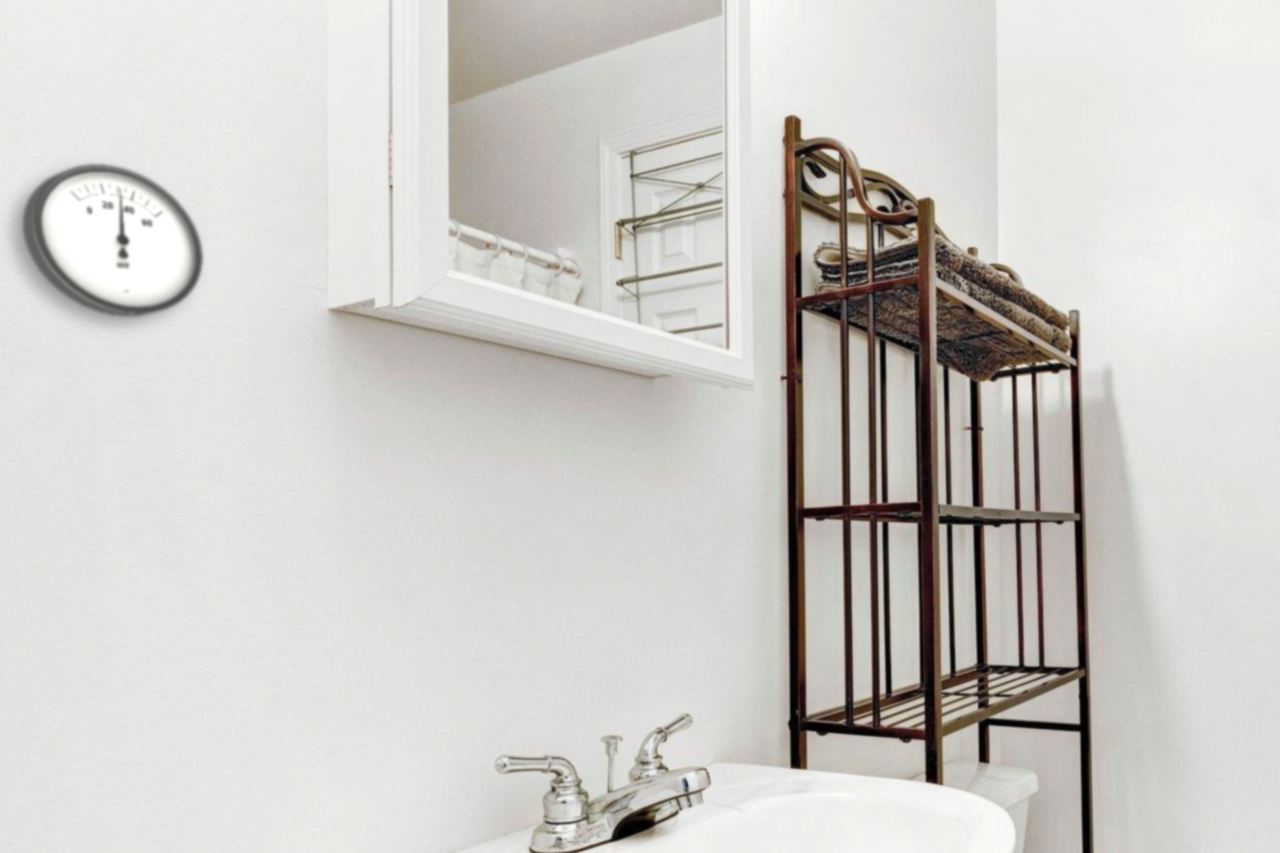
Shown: 30; mV
